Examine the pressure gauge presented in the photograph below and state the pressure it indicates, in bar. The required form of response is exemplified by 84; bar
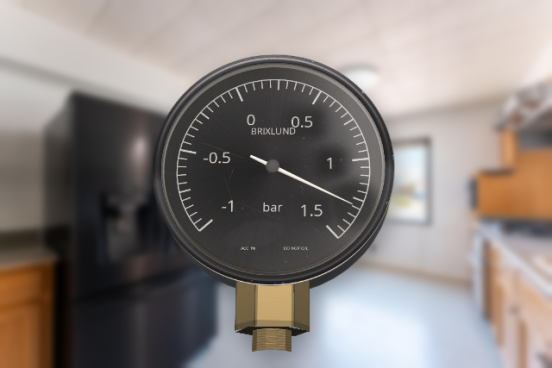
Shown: 1.3; bar
